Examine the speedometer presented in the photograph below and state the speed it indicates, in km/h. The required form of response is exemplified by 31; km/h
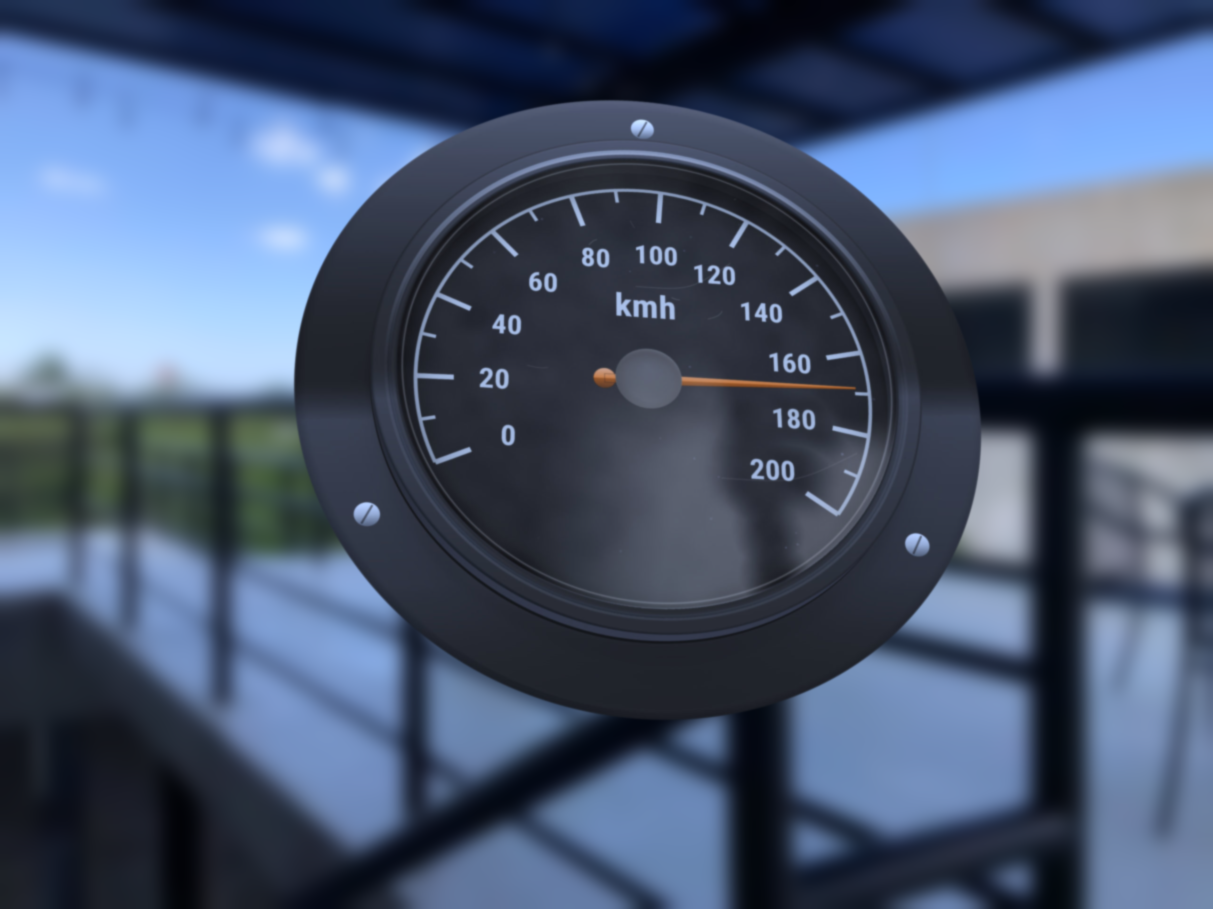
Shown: 170; km/h
